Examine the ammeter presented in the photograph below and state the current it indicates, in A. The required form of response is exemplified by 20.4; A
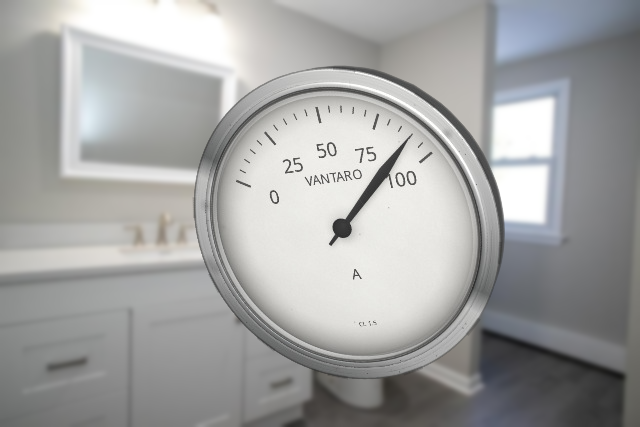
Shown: 90; A
